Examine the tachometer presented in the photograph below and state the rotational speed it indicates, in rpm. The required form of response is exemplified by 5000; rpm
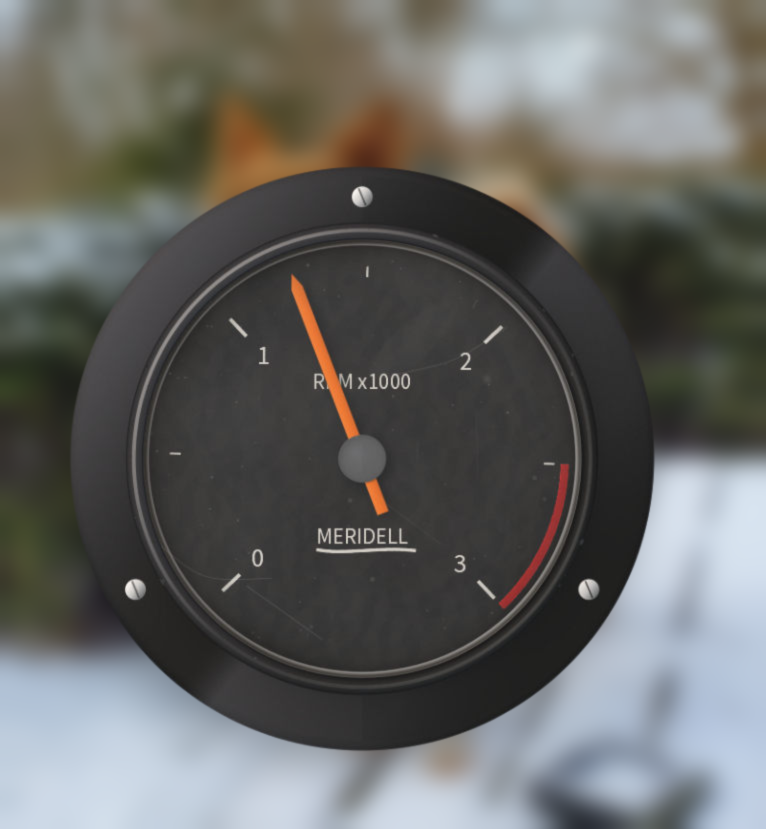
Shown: 1250; rpm
